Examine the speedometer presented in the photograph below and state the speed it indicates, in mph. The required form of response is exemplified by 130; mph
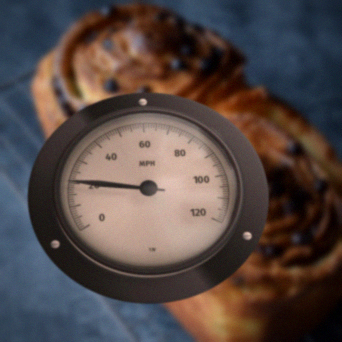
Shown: 20; mph
